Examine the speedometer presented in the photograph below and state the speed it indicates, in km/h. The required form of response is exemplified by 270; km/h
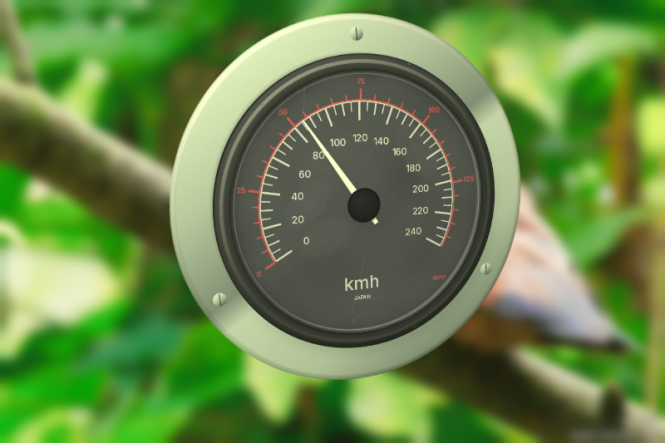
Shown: 85; km/h
